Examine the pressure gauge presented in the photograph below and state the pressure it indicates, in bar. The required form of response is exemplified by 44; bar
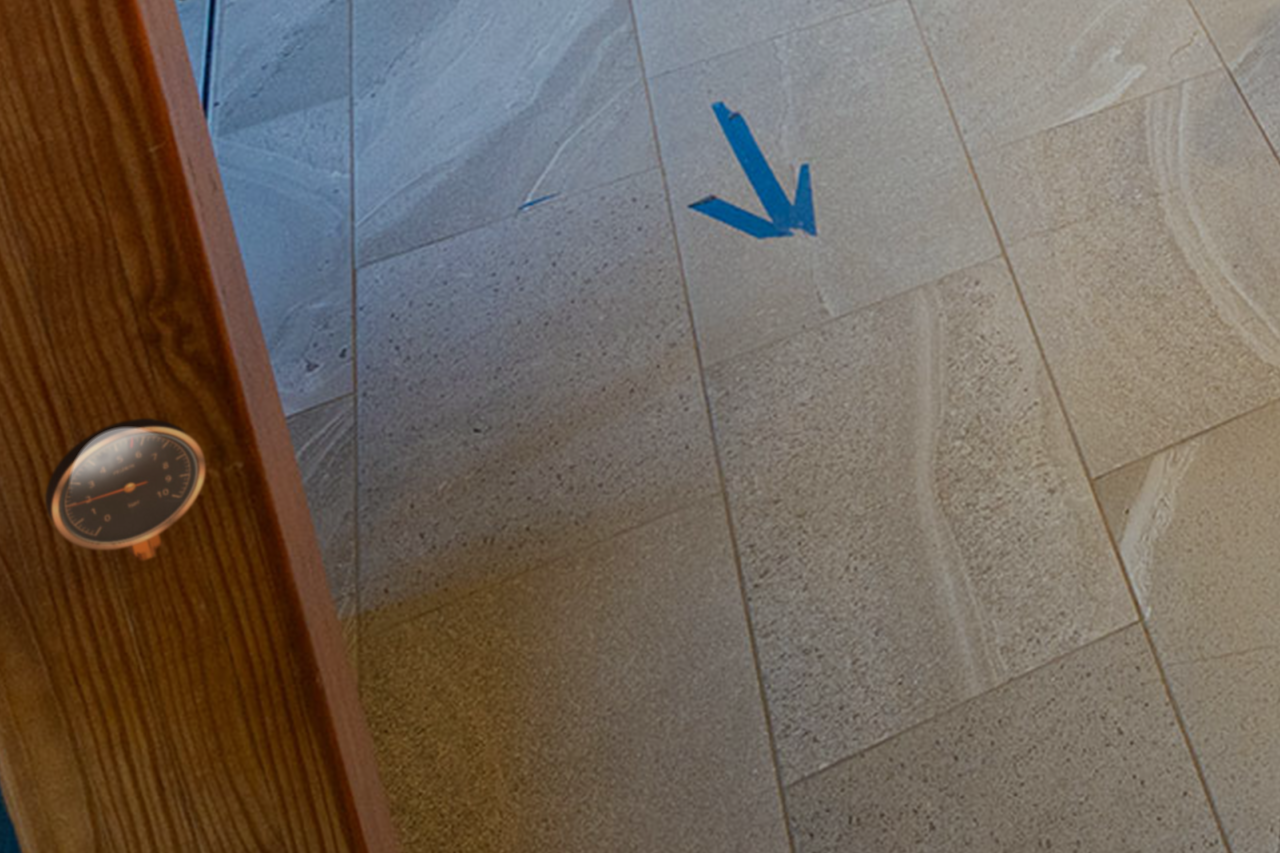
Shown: 2; bar
